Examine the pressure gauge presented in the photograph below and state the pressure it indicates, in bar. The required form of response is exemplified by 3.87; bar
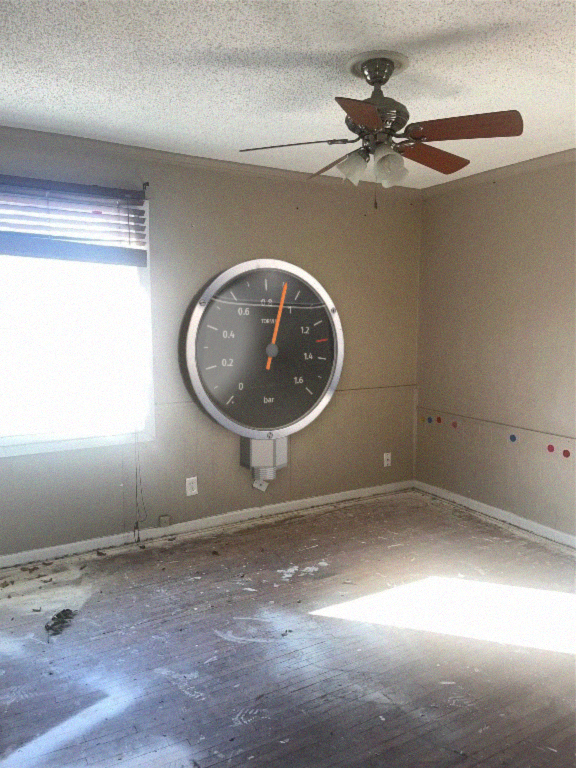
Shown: 0.9; bar
